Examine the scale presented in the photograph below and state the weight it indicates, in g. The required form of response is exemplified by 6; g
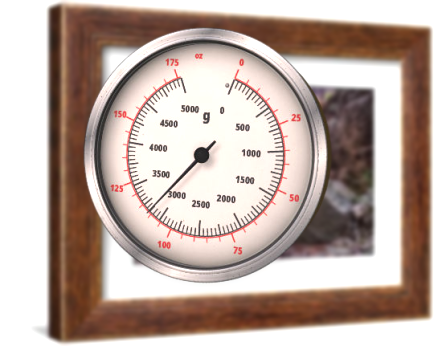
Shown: 3150; g
